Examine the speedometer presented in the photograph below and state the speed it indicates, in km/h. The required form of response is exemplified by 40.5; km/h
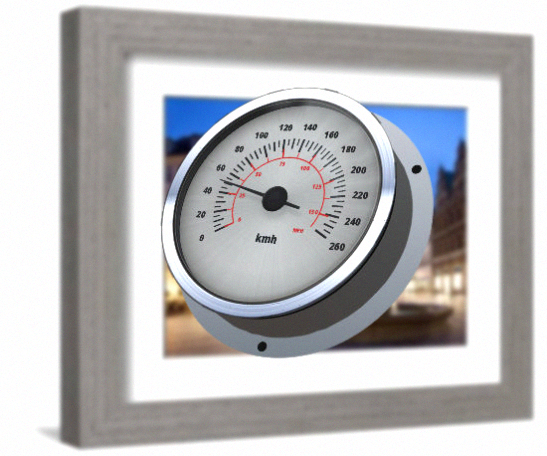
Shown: 50; km/h
